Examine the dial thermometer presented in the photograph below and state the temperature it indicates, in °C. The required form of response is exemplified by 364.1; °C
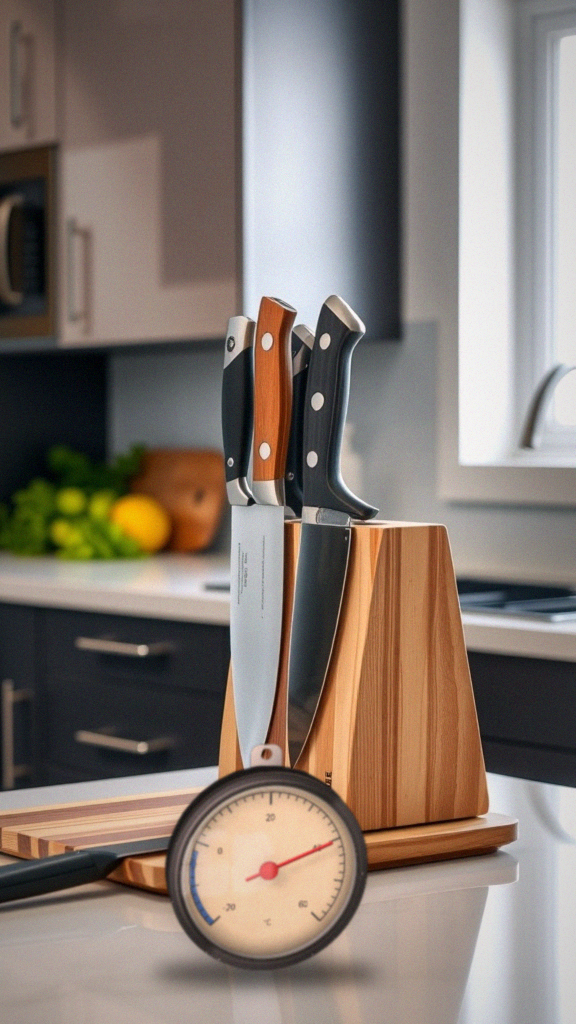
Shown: 40; °C
